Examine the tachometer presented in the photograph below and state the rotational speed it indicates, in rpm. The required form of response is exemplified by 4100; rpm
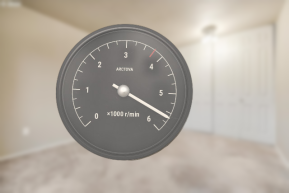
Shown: 5625; rpm
